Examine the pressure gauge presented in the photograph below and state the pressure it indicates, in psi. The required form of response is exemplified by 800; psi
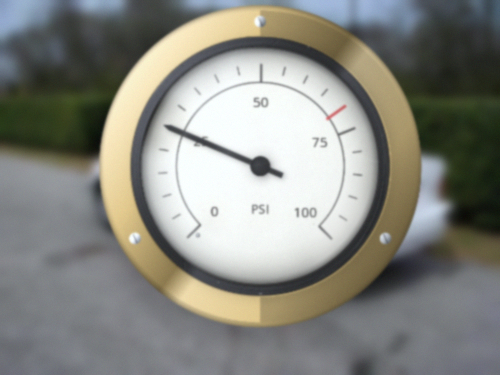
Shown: 25; psi
